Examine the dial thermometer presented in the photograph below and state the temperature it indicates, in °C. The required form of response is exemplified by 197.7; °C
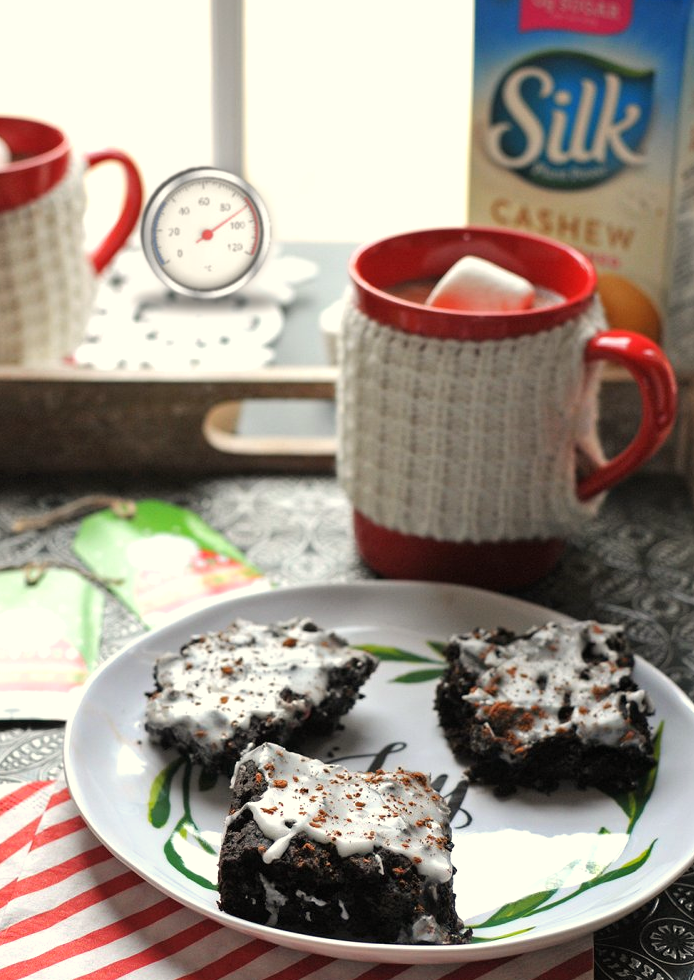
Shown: 90; °C
